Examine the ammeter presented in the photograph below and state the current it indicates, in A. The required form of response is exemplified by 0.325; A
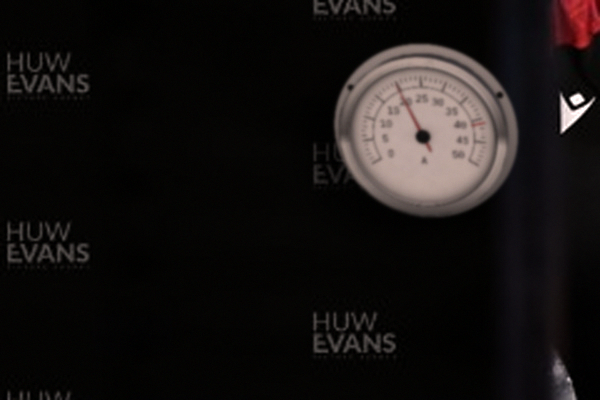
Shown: 20; A
